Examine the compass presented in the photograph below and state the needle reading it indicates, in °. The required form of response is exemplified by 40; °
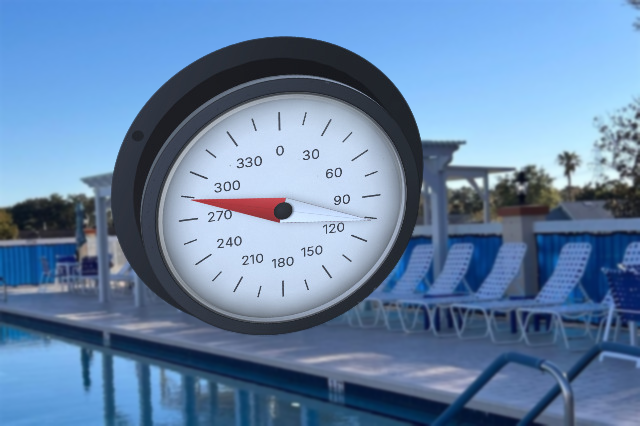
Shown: 285; °
